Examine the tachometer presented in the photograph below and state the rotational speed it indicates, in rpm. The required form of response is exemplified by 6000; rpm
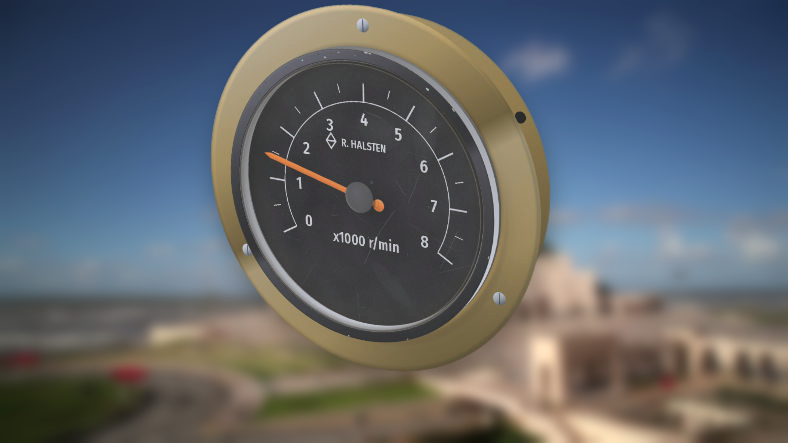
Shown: 1500; rpm
